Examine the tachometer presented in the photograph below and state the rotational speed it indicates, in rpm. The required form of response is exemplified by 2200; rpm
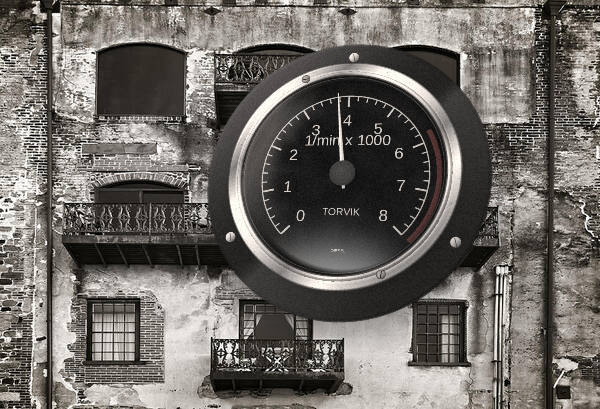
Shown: 3800; rpm
